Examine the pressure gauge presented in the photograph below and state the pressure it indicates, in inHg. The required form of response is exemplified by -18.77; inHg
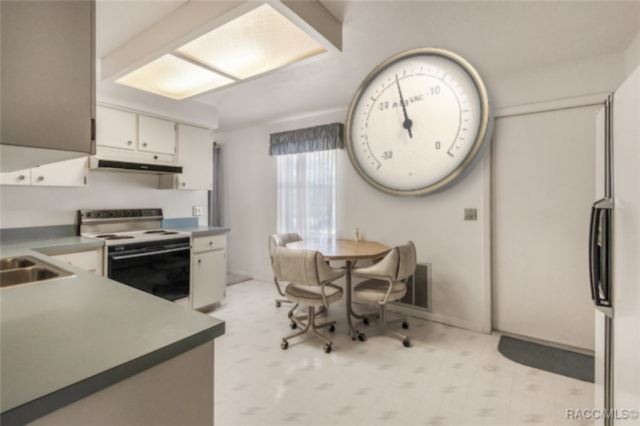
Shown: -16; inHg
